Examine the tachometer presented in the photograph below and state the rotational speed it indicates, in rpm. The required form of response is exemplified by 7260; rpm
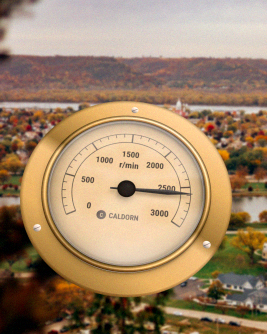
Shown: 2600; rpm
